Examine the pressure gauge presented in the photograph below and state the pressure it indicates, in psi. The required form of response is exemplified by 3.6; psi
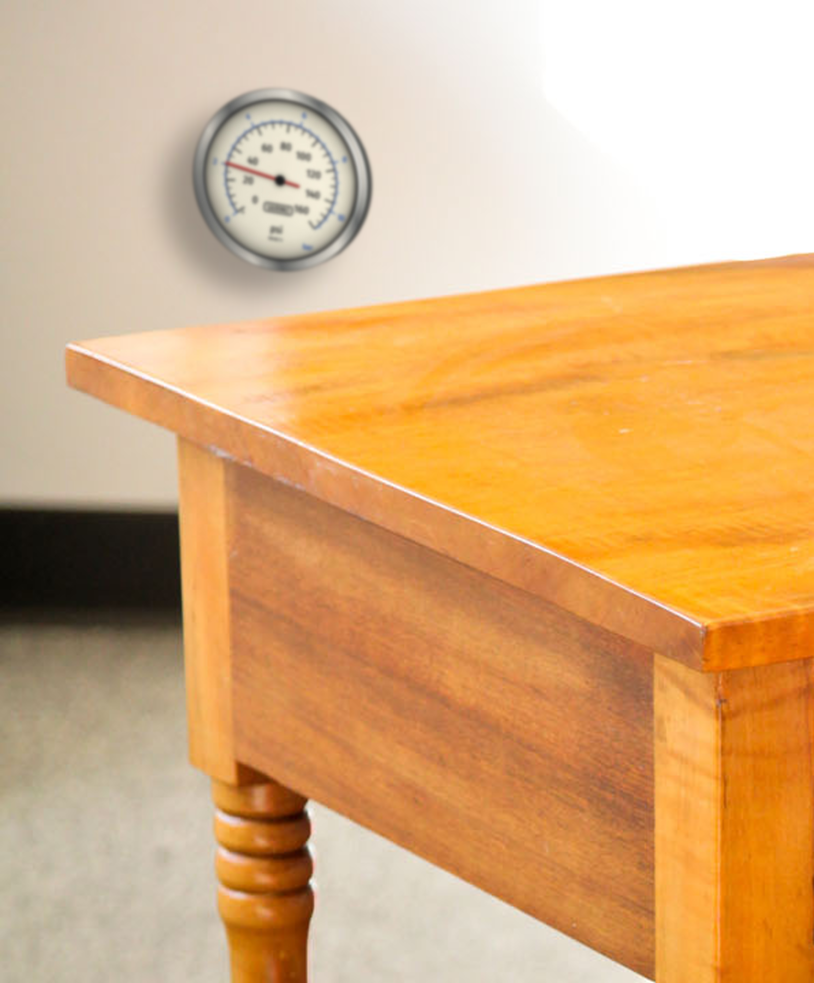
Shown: 30; psi
